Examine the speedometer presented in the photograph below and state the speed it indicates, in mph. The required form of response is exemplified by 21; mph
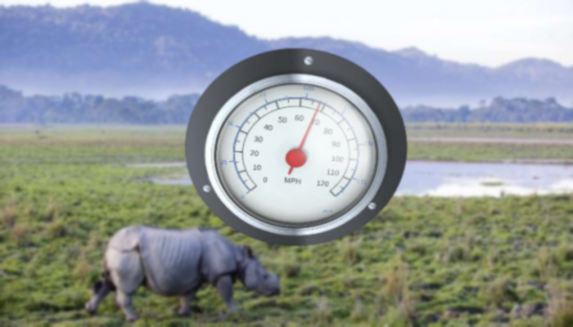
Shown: 67.5; mph
